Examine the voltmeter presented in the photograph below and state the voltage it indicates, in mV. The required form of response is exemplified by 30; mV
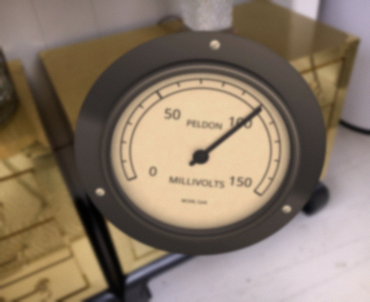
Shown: 100; mV
